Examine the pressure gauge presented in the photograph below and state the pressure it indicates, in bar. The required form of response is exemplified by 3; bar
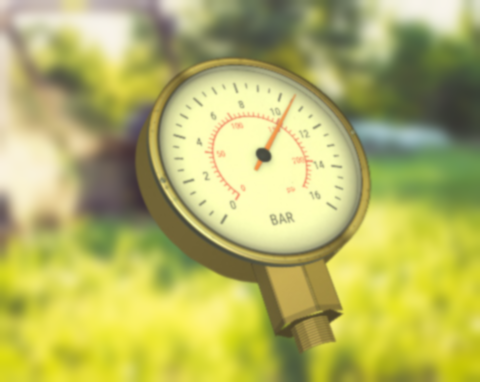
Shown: 10.5; bar
